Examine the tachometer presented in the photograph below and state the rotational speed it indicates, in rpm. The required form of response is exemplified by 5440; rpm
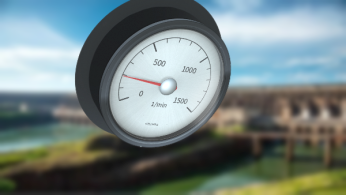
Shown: 200; rpm
